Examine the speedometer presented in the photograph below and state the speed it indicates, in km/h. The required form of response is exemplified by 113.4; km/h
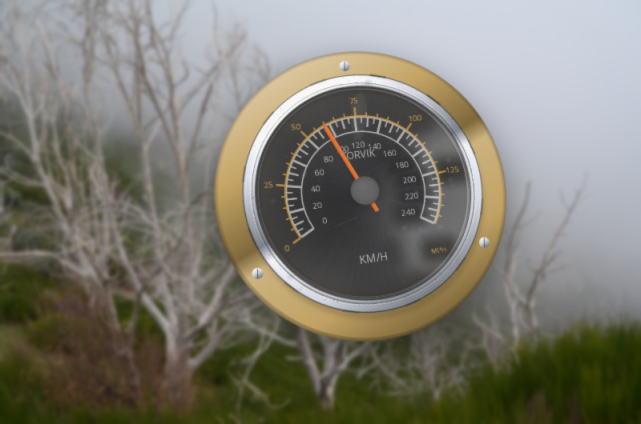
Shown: 95; km/h
